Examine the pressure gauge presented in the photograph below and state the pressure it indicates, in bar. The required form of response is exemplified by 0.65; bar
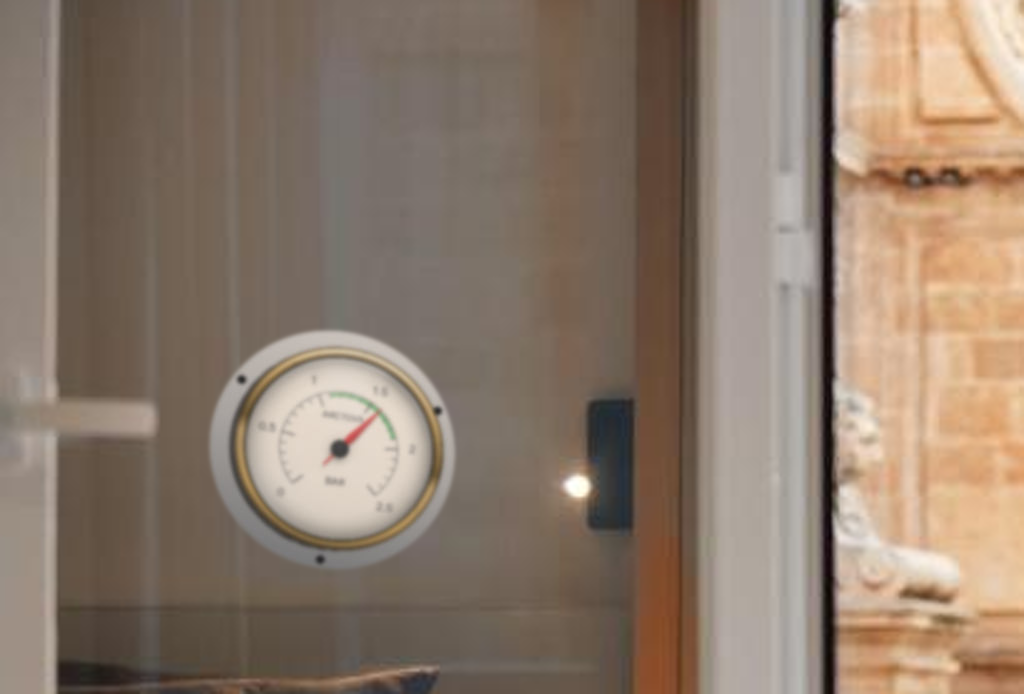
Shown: 1.6; bar
